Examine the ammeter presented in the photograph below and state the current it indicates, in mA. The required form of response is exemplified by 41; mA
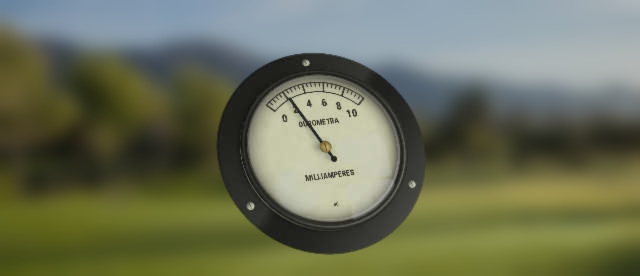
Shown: 2; mA
